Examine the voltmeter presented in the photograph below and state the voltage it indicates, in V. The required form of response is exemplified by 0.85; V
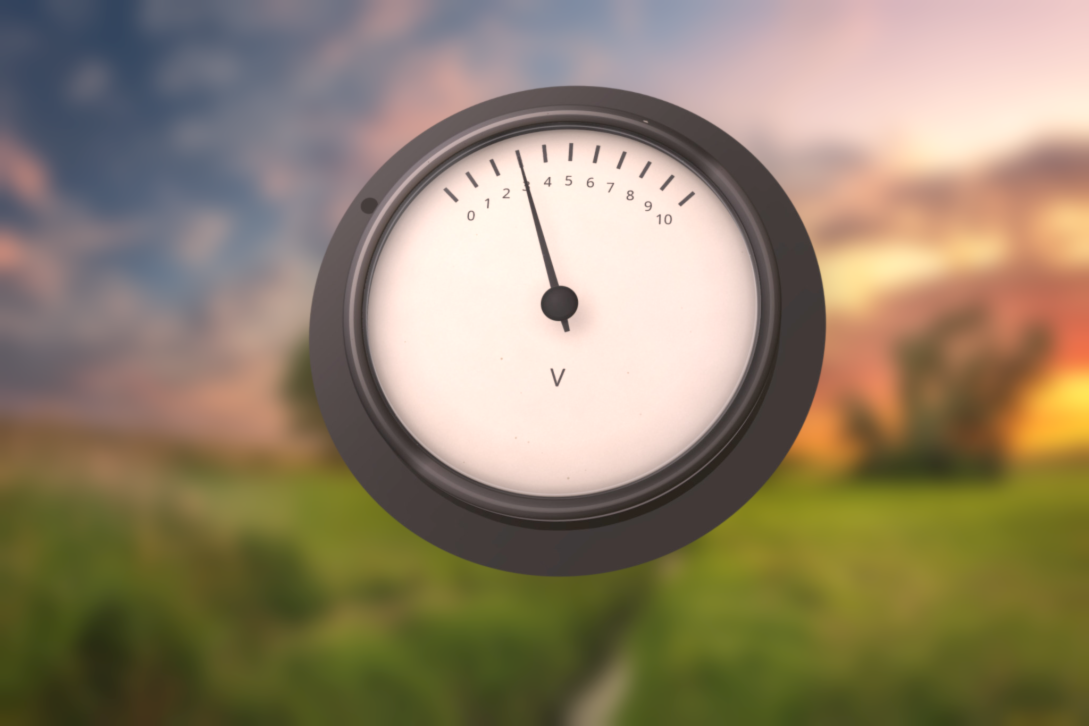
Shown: 3; V
